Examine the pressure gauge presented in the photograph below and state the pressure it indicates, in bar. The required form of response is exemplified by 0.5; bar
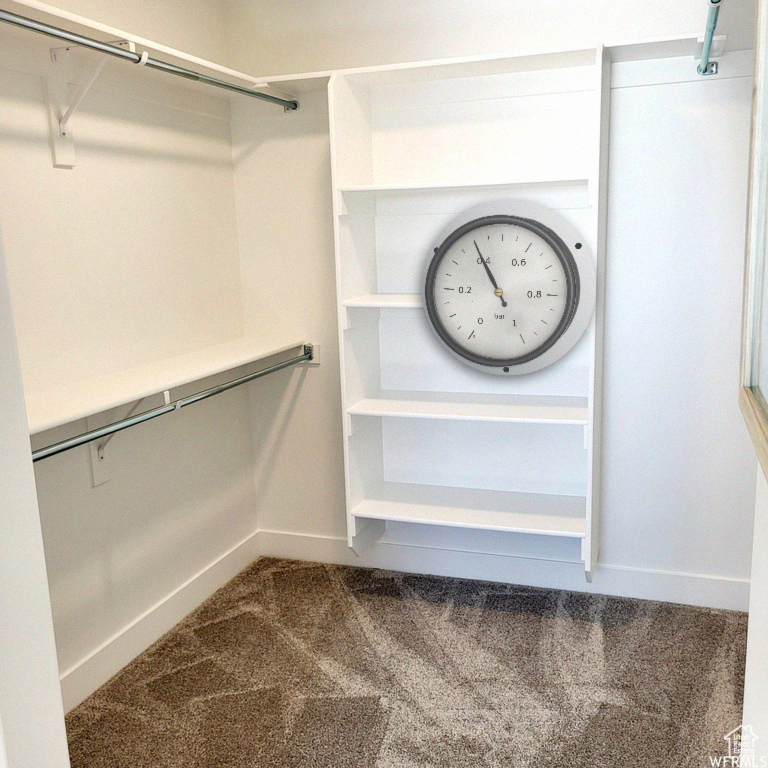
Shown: 0.4; bar
